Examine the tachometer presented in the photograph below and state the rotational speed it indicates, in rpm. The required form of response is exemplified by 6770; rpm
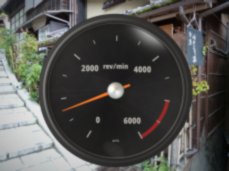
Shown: 750; rpm
